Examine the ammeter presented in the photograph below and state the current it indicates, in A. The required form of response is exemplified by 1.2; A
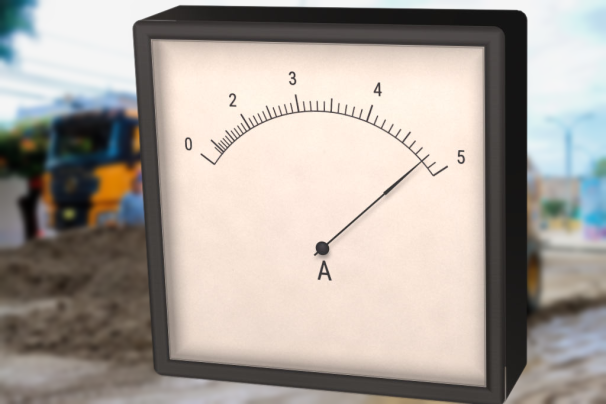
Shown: 4.8; A
